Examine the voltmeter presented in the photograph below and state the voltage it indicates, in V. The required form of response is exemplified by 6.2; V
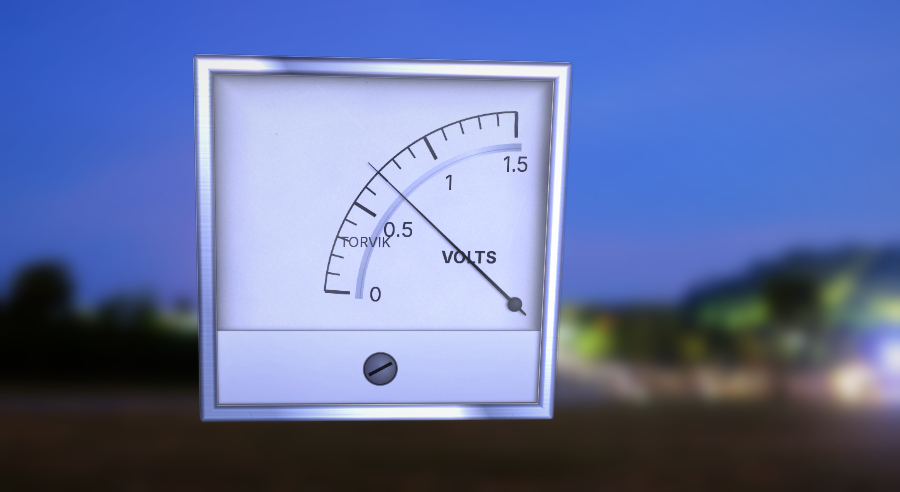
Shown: 0.7; V
